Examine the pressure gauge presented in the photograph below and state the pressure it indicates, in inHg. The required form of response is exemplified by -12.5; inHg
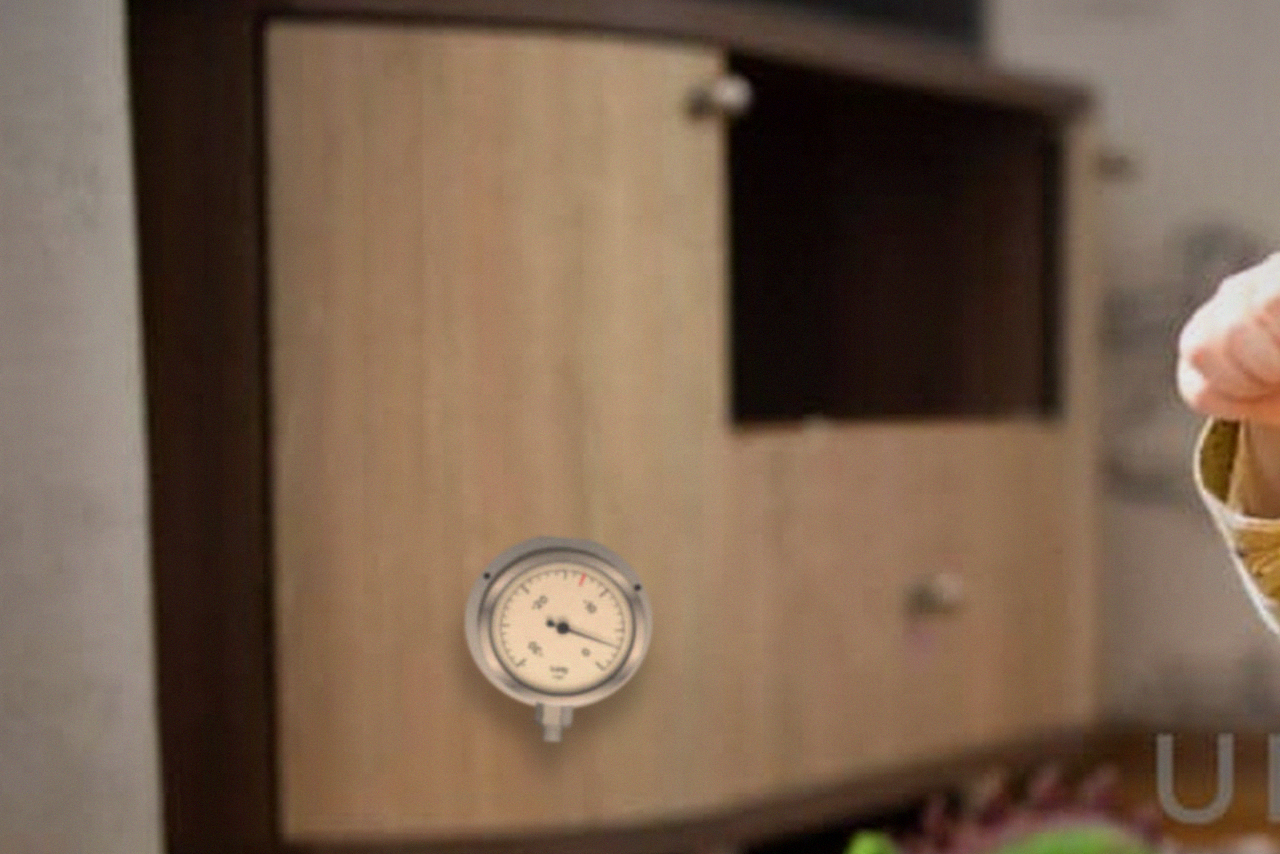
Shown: -3; inHg
